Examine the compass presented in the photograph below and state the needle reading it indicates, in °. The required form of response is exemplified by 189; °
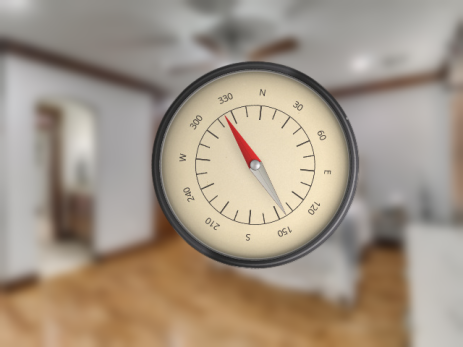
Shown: 322.5; °
